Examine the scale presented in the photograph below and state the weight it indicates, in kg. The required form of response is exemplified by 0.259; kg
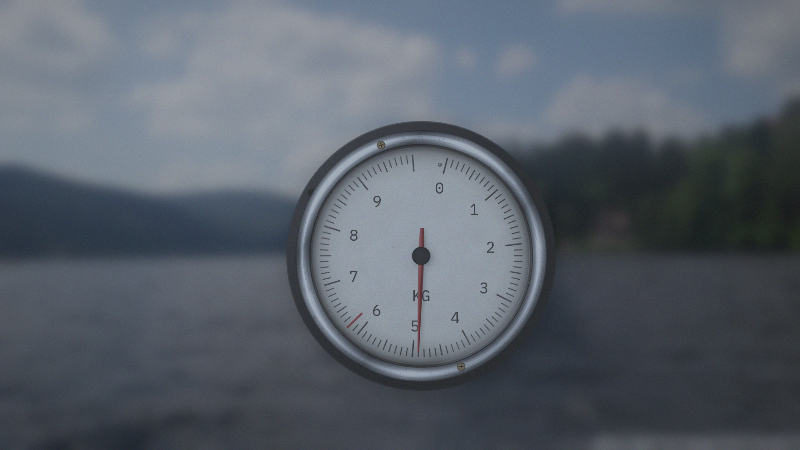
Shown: 4.9; kg
